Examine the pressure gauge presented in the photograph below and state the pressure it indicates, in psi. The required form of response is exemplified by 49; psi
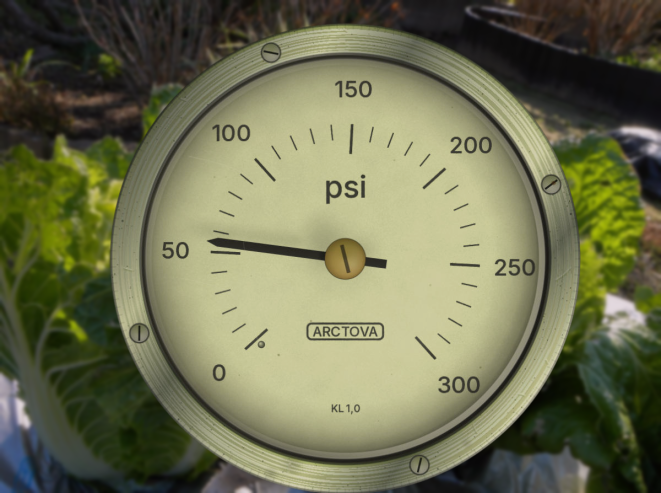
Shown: 55; psi
